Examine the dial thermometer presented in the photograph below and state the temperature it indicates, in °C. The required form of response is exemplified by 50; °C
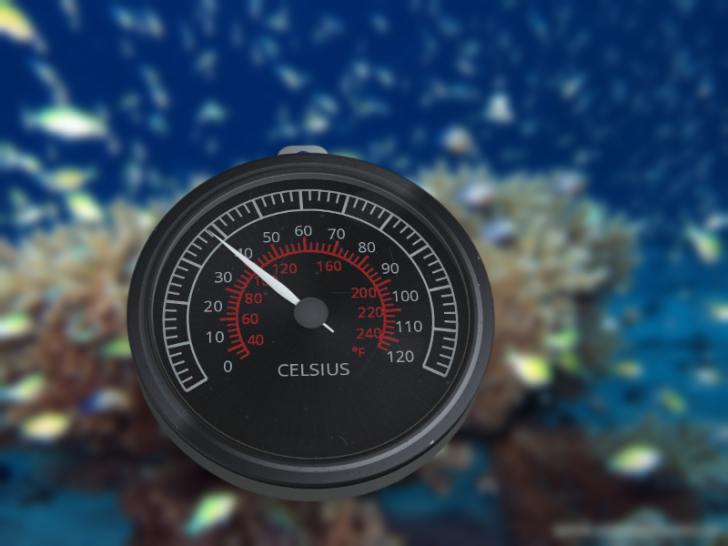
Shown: 38; °C
